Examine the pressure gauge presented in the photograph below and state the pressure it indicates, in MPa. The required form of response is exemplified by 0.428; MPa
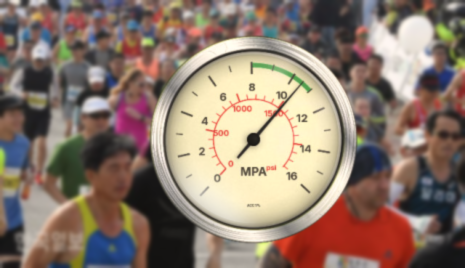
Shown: 10.5; MPa
